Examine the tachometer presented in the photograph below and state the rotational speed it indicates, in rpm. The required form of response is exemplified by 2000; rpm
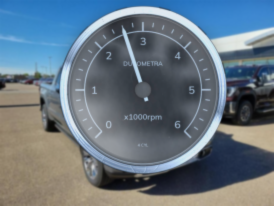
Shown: 2600; rpm
